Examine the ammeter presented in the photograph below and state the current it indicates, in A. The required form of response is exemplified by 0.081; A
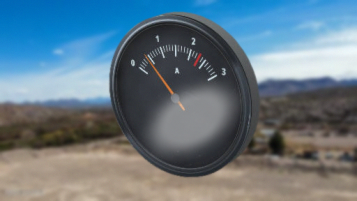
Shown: 0.5; A
